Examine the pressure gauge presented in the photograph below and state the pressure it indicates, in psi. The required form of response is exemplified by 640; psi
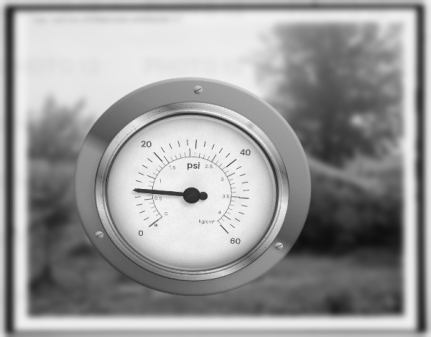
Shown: 10; psi
